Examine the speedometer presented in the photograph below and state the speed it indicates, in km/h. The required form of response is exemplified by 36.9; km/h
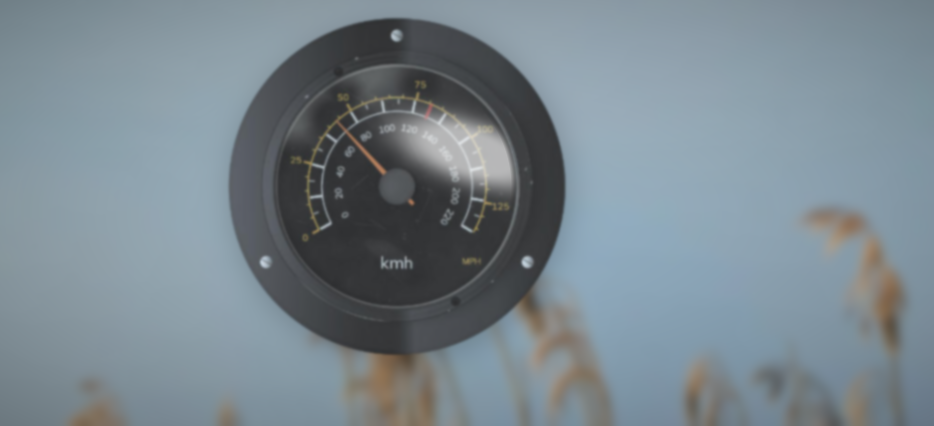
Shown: 70; km/h
